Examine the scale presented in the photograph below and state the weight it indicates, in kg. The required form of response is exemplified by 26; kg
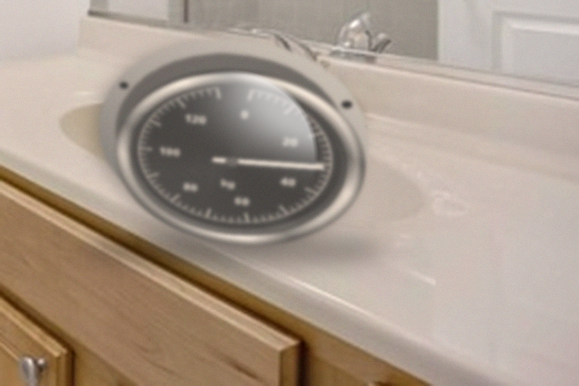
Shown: 30; kg
